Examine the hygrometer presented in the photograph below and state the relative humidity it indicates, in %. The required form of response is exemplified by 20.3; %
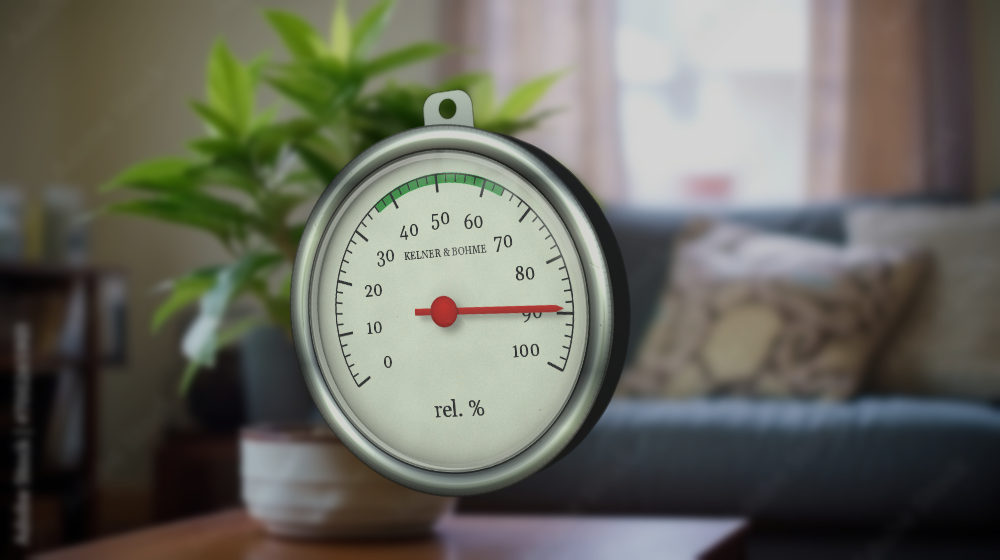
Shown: 89; %
